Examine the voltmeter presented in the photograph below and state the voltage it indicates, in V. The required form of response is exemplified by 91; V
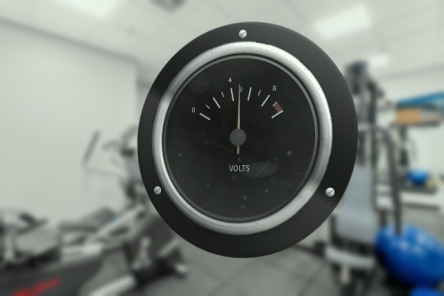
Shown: 5; V
